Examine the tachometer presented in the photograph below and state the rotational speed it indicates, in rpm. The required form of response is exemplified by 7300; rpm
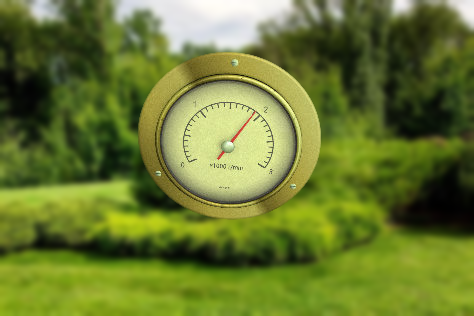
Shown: 1900; rpm
